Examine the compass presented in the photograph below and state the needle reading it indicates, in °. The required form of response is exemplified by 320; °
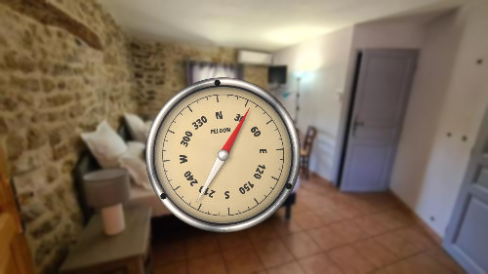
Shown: 35; °
